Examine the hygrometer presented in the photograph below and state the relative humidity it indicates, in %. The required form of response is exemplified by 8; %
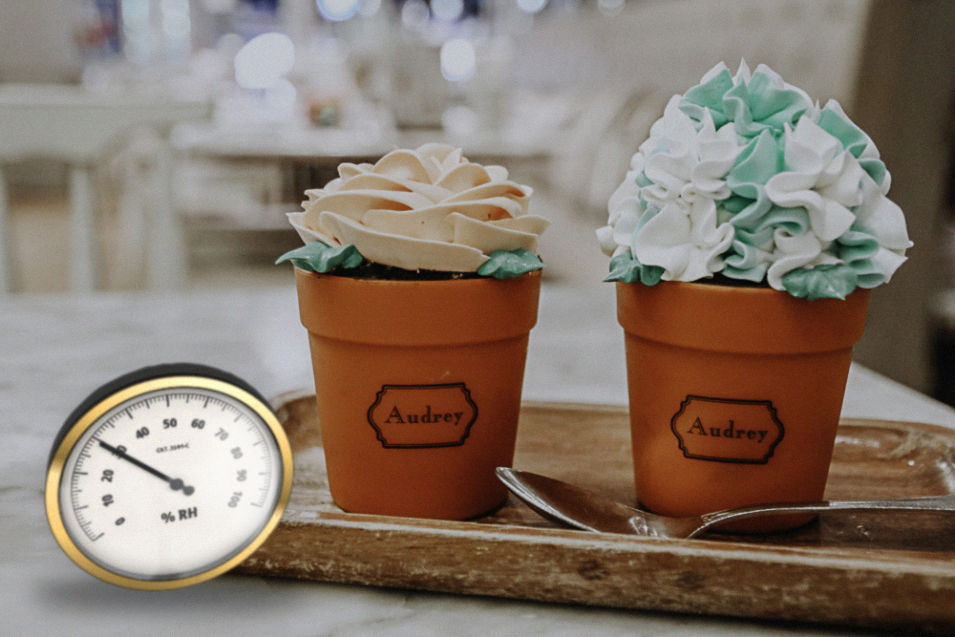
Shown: 30; %
